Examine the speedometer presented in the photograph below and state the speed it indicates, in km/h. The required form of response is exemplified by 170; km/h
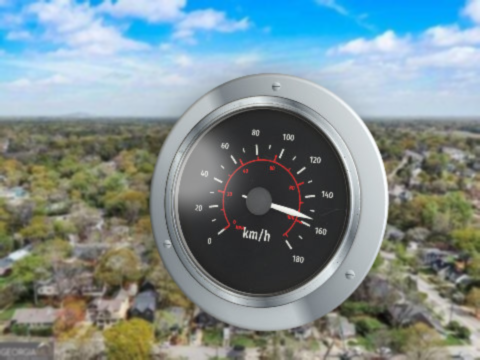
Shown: 155; km/h
